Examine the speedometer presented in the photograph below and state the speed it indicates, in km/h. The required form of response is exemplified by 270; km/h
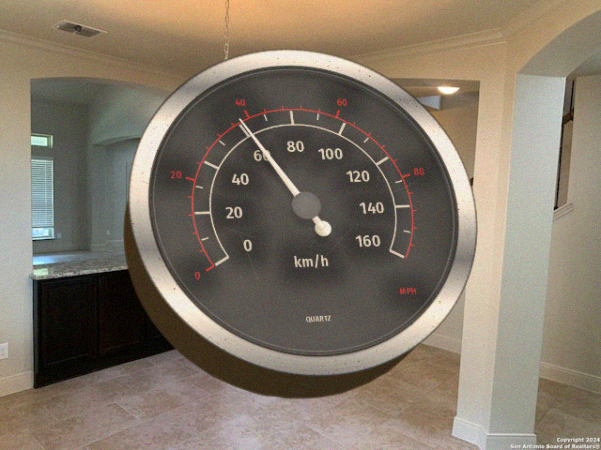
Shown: 60; km/h
